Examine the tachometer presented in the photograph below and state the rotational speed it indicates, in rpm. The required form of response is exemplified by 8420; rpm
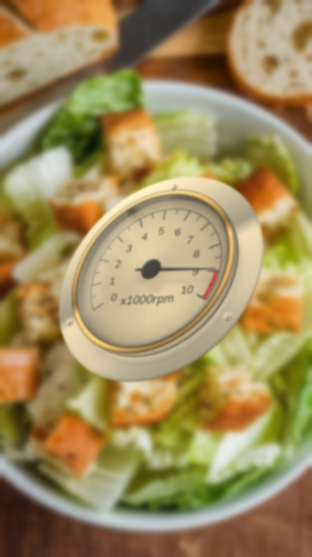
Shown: 9000; rpm
